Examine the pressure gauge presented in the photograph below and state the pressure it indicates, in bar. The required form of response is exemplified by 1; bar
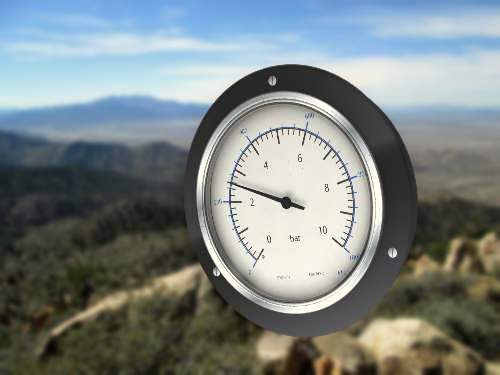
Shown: 2.6; bar
